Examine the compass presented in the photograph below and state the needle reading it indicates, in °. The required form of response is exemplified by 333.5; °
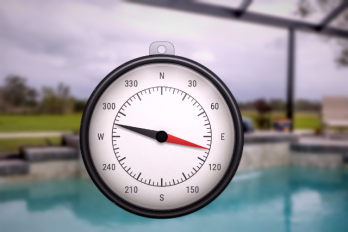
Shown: 105; °
